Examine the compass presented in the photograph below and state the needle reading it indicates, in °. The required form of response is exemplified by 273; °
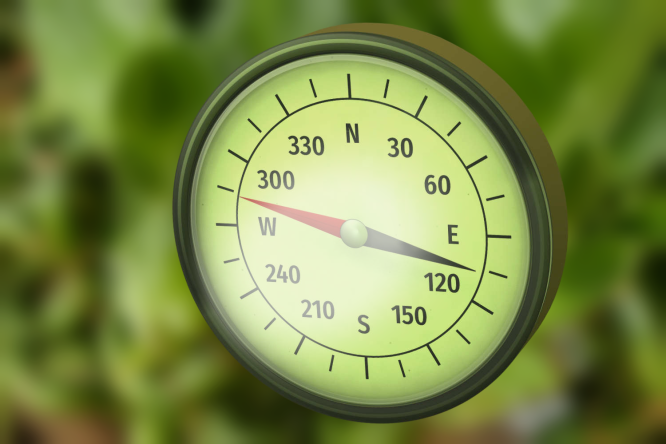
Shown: 285; °
